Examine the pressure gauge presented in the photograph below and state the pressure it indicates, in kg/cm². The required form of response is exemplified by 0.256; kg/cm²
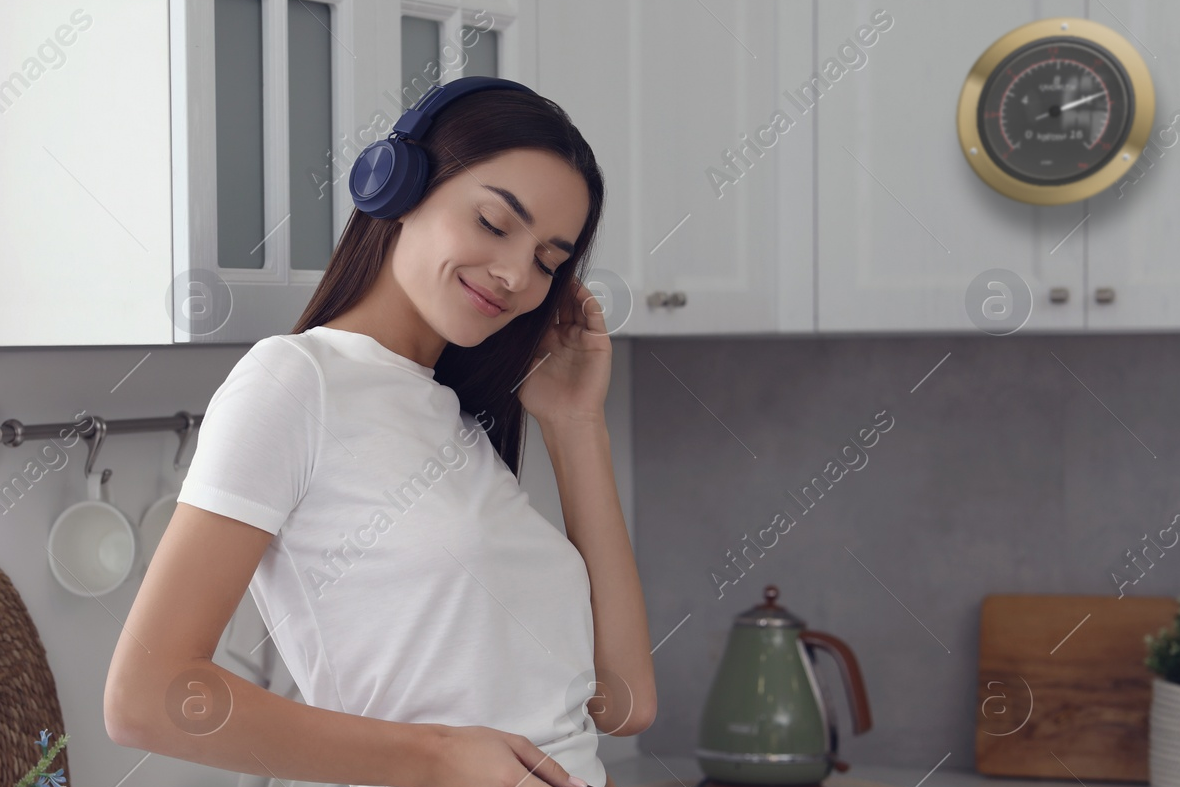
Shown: 12; kg/cm²
